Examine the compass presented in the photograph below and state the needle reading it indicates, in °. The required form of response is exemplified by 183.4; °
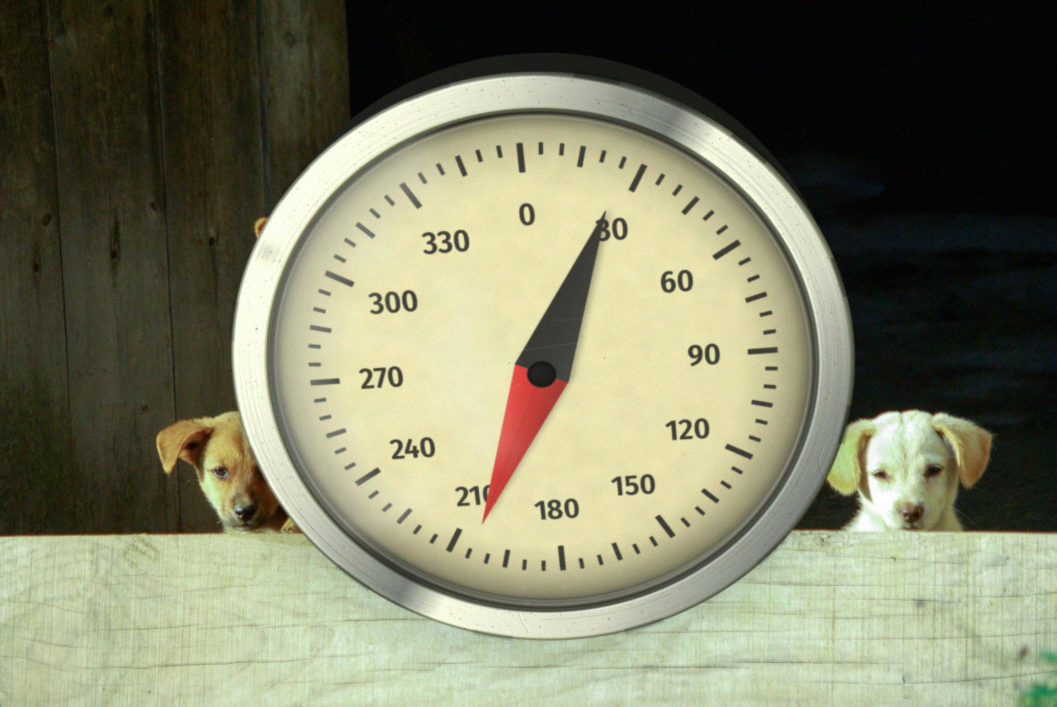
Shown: 205; °
